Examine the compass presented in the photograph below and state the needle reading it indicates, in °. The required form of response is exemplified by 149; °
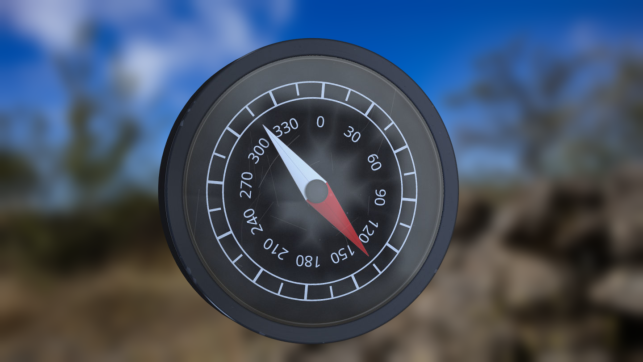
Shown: 135; °
